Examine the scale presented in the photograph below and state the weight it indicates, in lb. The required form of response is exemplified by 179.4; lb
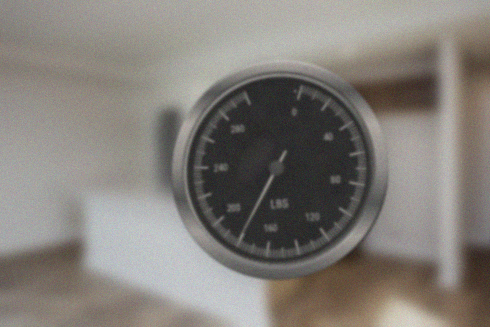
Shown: 180; lb
